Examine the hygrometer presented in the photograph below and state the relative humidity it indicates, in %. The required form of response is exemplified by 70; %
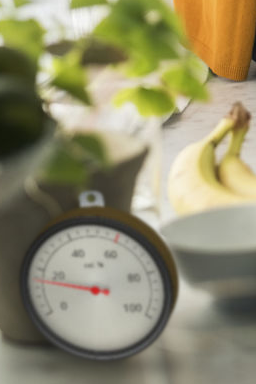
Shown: 16; %
